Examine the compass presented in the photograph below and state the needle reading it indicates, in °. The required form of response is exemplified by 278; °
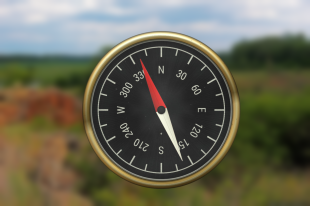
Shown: 337.5; °
